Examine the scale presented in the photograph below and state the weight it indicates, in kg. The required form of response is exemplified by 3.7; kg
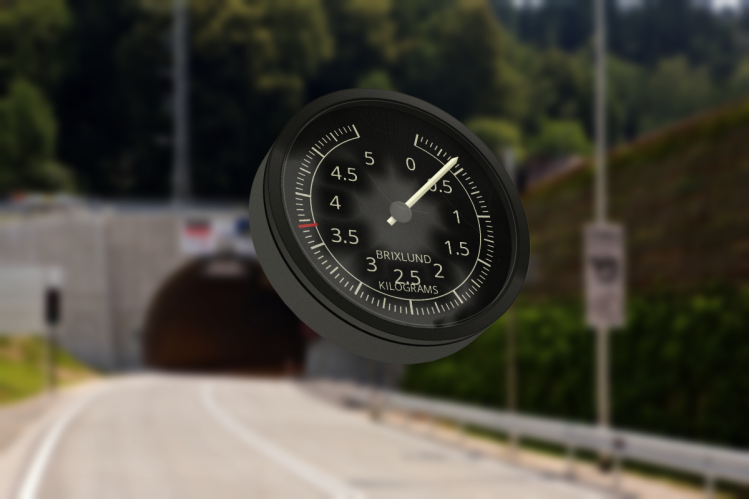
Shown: 0.4; kg
